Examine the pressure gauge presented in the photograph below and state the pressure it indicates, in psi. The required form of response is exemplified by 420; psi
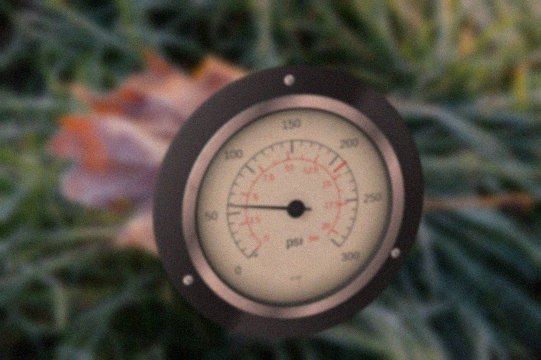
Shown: 60; psi
